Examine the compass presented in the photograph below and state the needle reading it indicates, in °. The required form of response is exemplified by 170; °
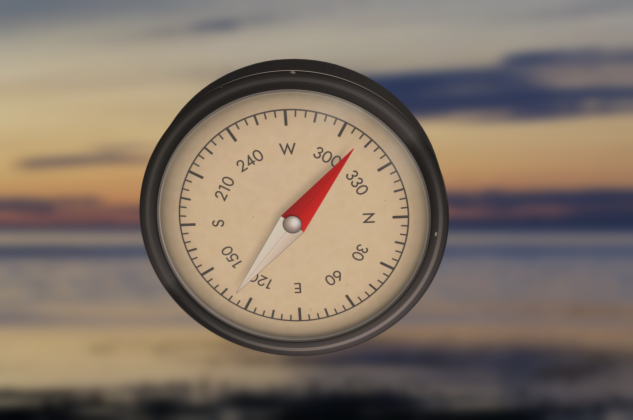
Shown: 310; °
